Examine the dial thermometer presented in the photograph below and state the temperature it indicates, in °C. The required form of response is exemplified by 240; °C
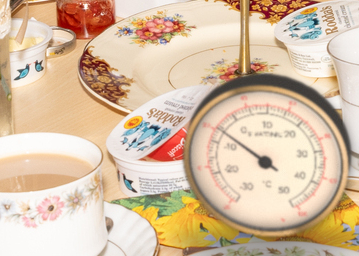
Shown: -5; °C
